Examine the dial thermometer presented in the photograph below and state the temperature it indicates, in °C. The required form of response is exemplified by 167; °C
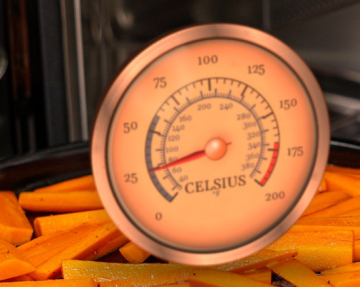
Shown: 25; °C
